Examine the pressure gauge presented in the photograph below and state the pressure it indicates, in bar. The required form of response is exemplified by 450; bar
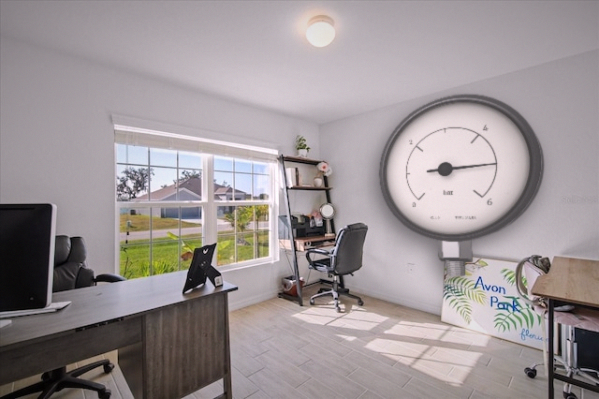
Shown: 5; bar
